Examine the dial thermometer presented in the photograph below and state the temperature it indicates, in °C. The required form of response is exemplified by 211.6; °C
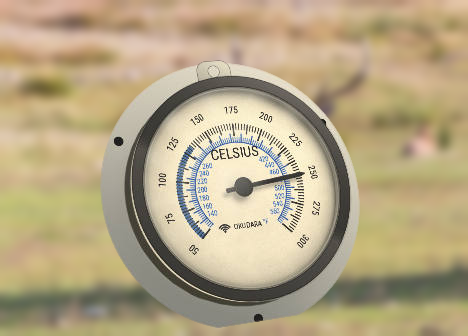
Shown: 250; °C
